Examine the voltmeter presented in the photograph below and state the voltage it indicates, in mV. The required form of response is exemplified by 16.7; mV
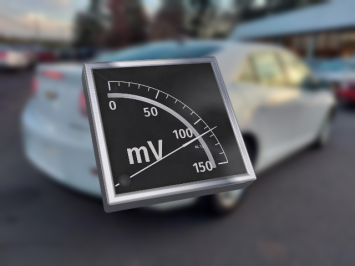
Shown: 115; mV
